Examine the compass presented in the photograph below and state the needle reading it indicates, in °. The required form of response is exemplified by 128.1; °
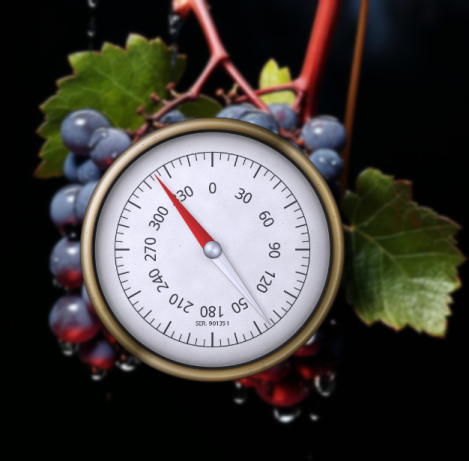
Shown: 322.5; °
